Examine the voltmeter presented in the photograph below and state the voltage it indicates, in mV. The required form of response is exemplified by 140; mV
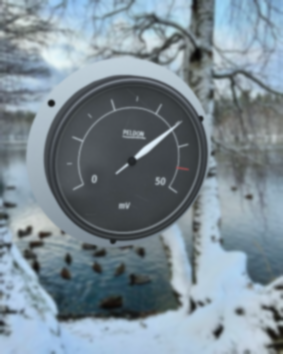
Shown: 35; mV
